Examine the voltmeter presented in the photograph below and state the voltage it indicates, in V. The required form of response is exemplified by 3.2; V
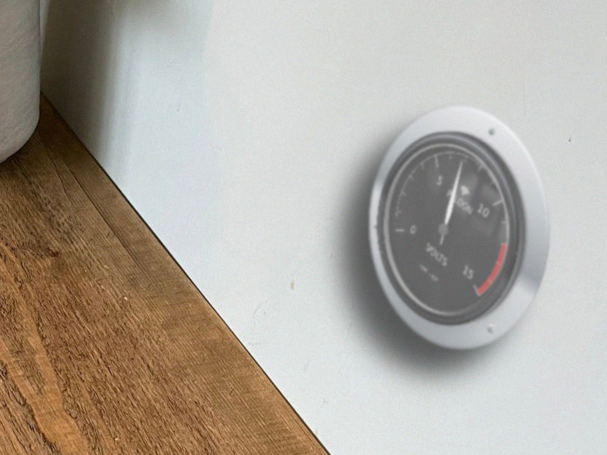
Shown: 7; V
